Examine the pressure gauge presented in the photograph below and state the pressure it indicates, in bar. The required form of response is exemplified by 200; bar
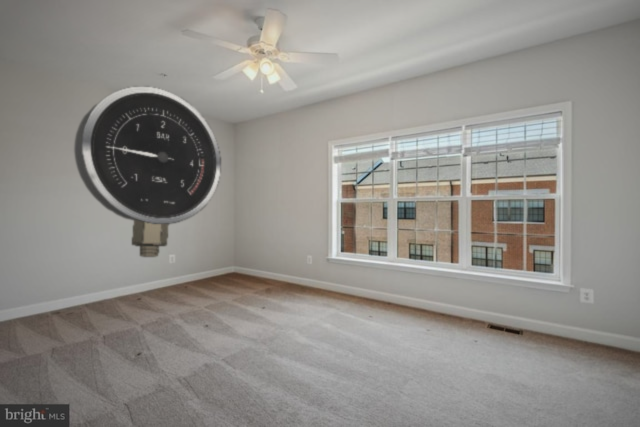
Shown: 0; bar
